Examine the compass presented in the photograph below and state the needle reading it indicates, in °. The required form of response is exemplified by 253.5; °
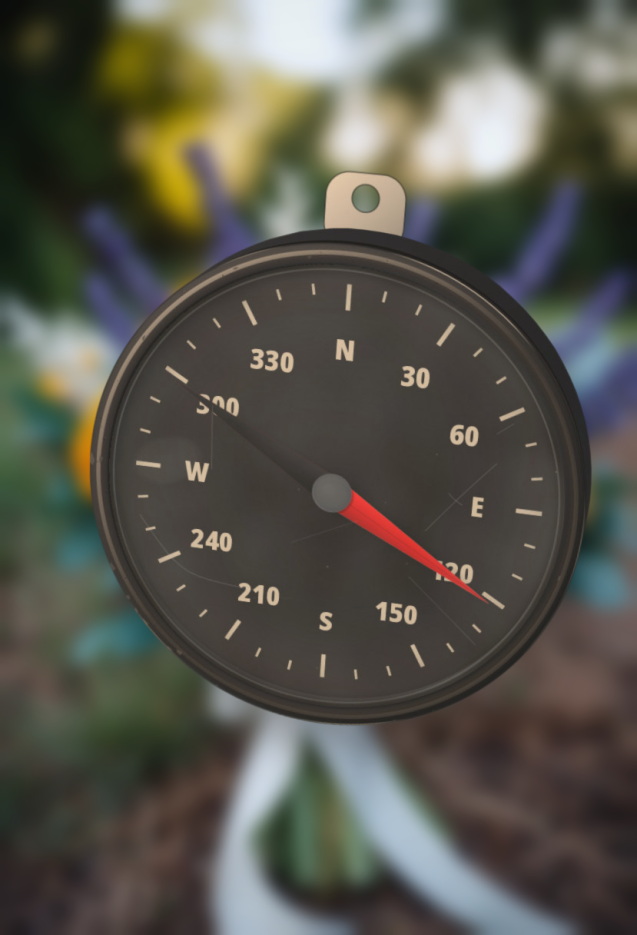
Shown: 120; °
